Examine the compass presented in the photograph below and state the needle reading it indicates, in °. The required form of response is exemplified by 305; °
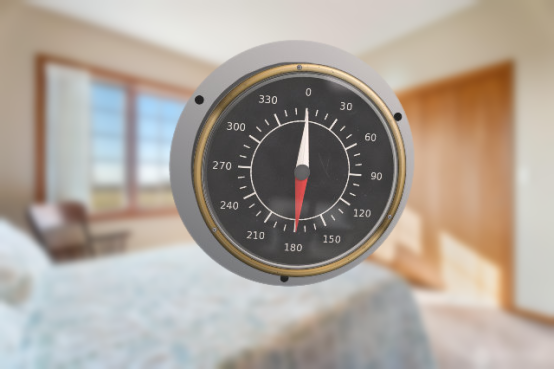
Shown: 180; °
